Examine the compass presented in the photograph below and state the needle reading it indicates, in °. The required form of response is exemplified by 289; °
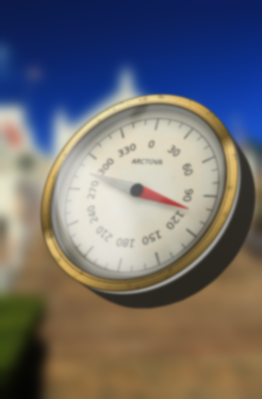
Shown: 105; °
